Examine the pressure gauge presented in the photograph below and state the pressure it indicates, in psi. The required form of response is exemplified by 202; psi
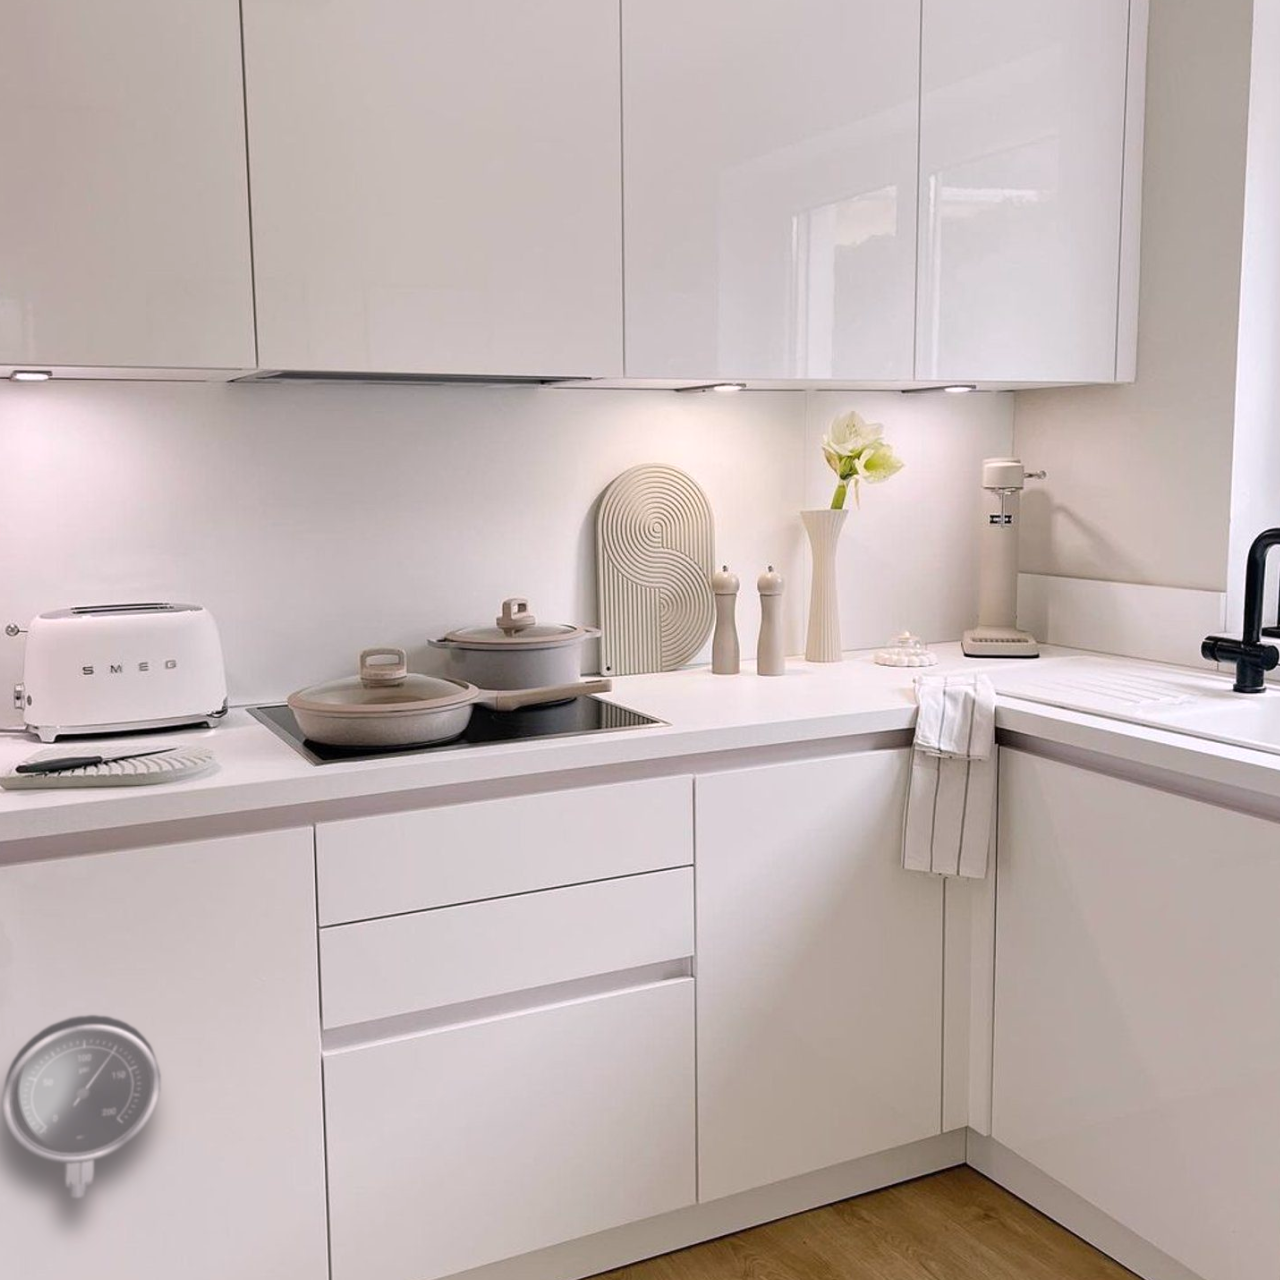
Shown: 125; psi
